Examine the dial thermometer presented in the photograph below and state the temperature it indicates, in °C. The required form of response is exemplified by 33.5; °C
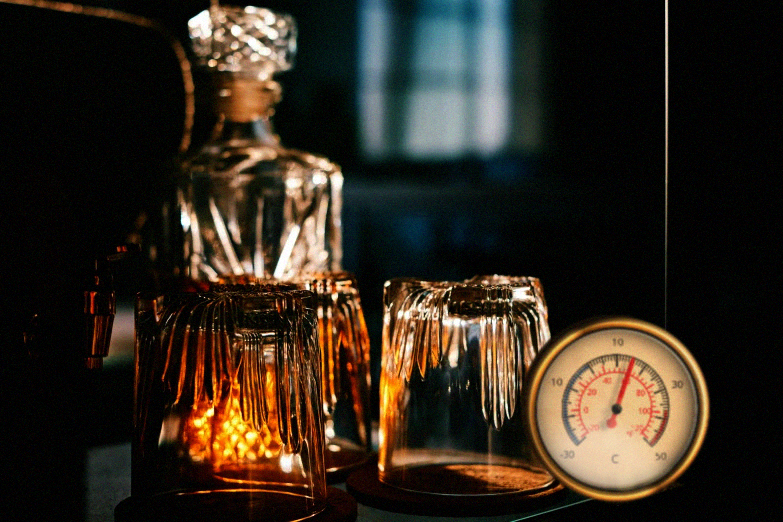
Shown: 15; °C
